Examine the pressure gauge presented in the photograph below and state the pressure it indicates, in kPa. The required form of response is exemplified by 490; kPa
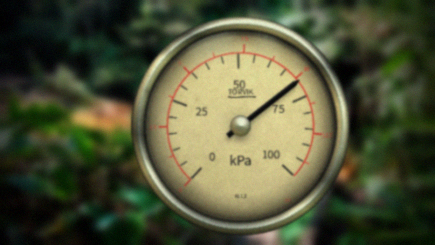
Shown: 70; kPa
